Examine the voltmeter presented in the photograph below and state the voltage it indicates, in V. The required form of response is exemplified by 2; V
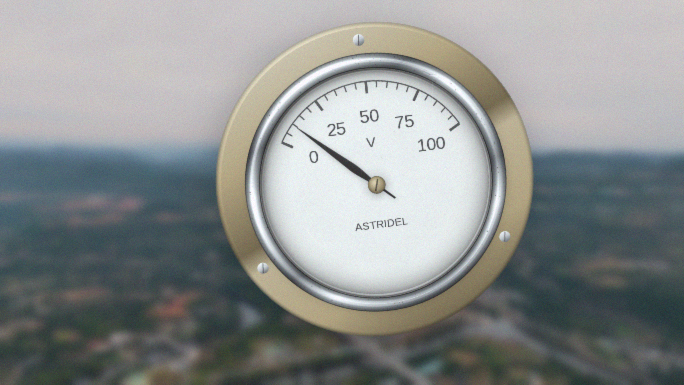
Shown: 10; V
